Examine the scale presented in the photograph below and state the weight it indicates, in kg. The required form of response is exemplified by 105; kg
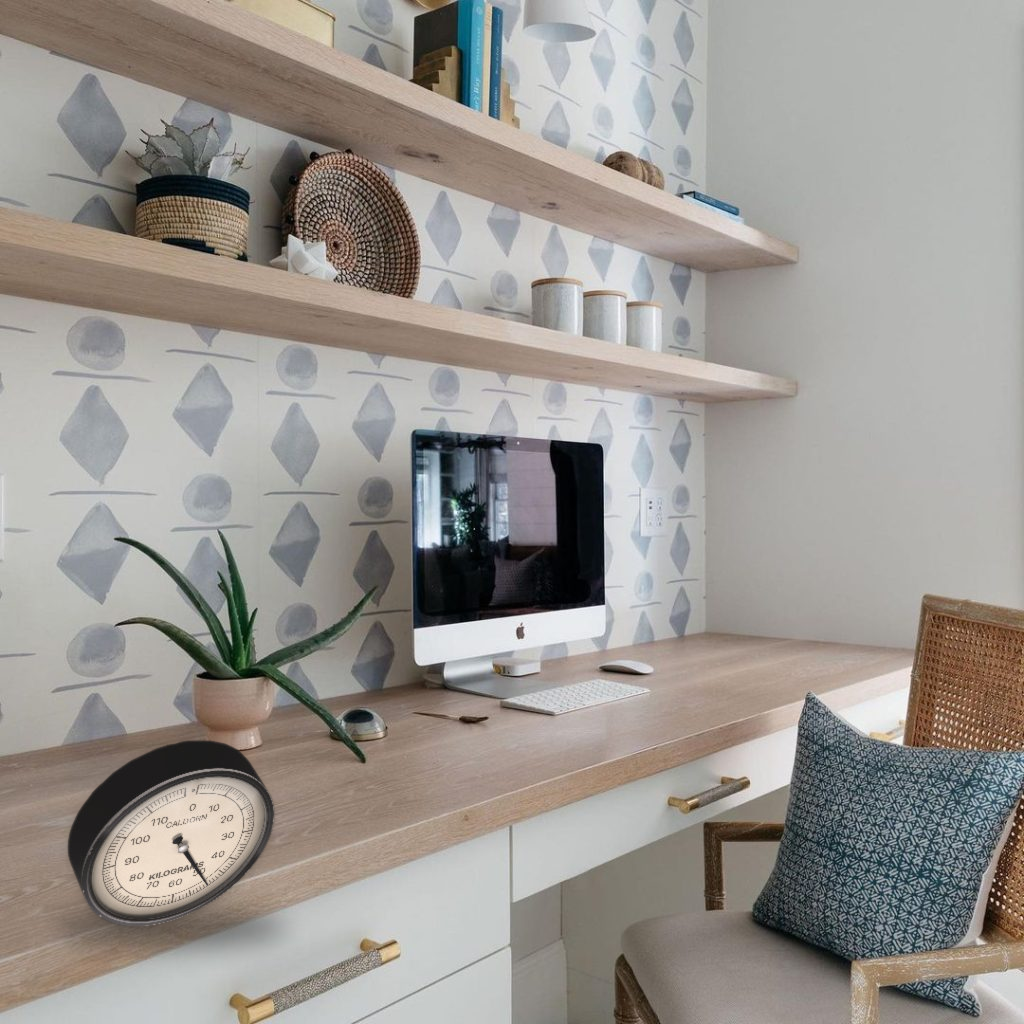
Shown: 50; kg
